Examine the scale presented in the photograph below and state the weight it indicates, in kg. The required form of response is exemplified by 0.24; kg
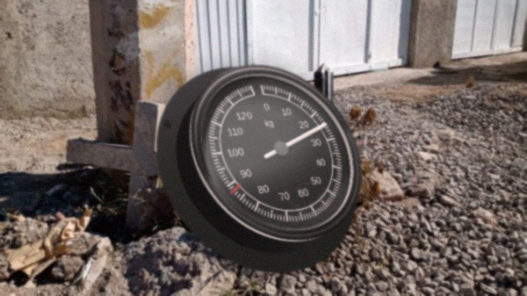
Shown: 25; kg
